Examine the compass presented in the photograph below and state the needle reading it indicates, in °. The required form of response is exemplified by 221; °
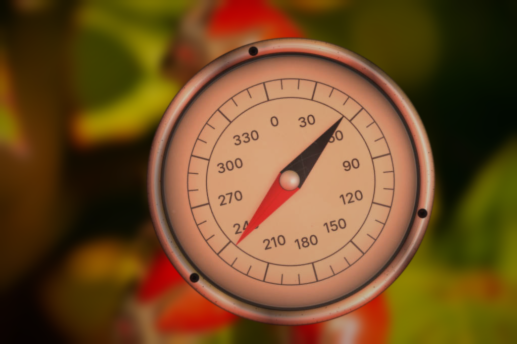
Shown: 235; °
